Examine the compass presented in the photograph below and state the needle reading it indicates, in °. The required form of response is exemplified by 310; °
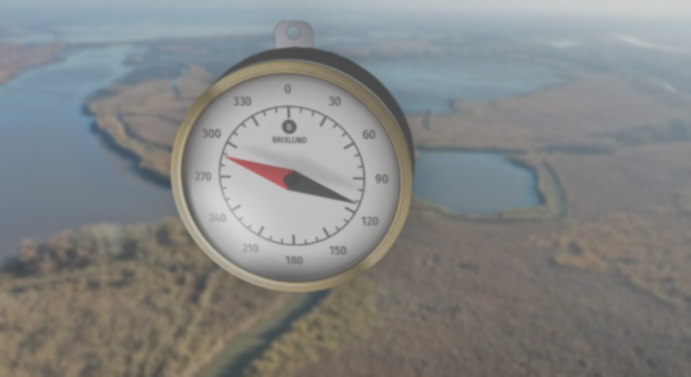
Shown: 290; °
